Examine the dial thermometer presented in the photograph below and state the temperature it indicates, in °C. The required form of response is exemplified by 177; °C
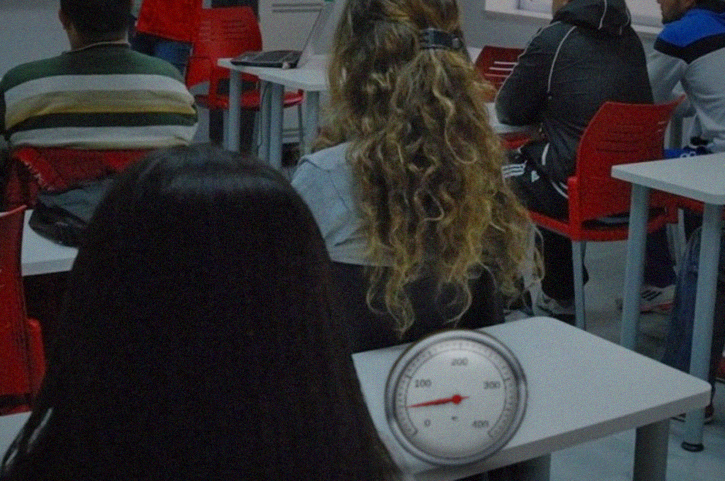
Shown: 50; °C
